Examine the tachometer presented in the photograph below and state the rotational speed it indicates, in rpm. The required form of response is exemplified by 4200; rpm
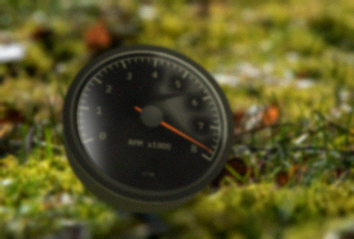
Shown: 7800; rpm
